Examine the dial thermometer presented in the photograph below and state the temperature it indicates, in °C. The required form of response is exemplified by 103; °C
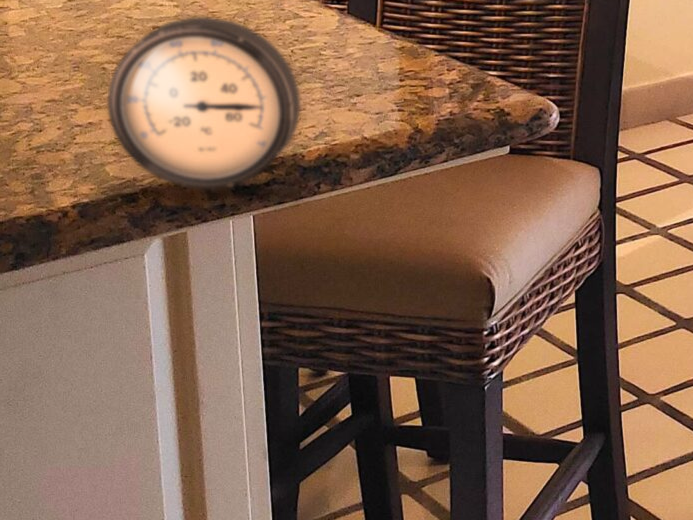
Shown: 52; °C
